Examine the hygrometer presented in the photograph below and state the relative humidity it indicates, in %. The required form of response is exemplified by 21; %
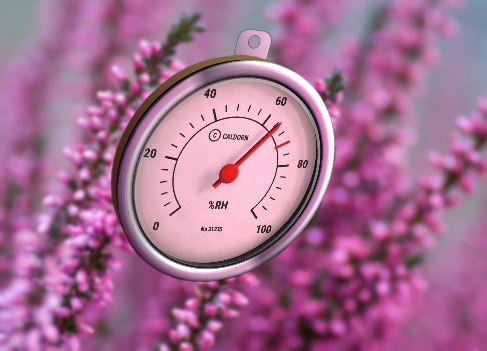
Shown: 64; %
